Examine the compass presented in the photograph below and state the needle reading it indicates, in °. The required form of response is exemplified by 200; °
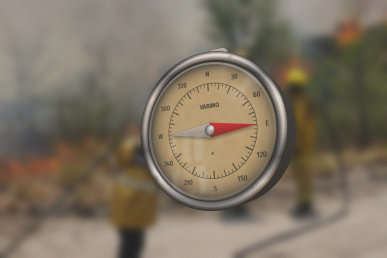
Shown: 90; °
